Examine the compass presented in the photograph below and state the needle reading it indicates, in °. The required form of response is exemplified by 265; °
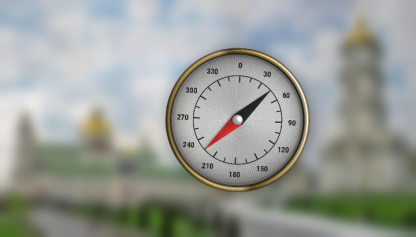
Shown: 225; °
